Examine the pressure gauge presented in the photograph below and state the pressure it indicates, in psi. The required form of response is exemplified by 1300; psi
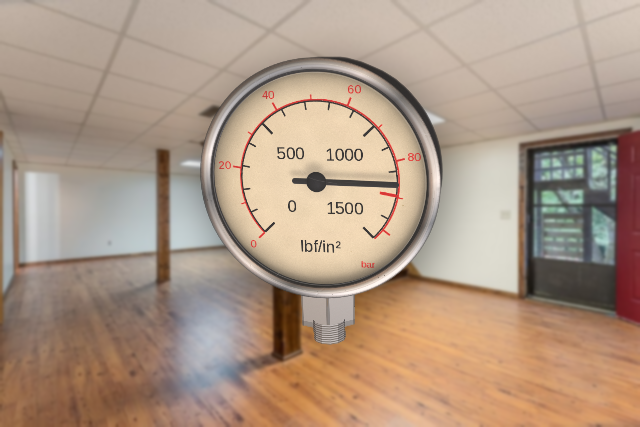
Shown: 1250; psi
